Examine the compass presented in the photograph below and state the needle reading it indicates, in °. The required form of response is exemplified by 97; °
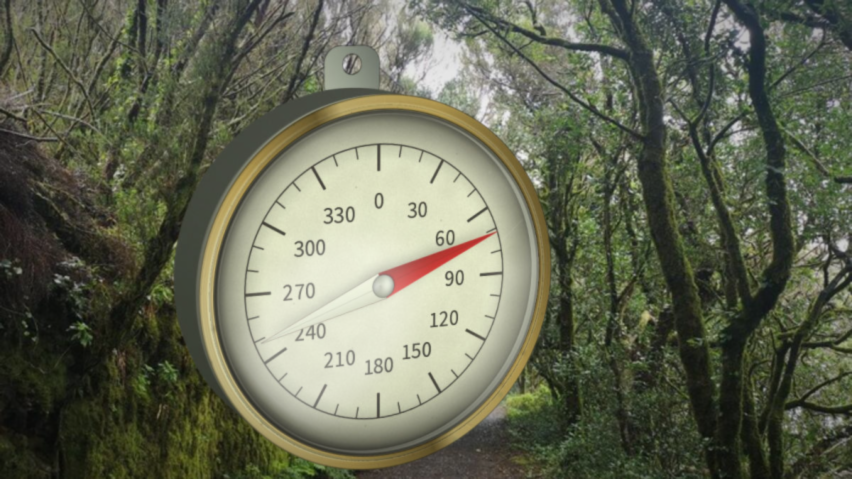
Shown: 70; °
